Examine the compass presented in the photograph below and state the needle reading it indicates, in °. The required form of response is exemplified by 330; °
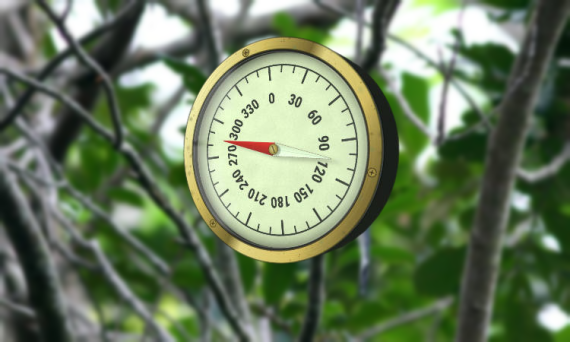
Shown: 285; °
